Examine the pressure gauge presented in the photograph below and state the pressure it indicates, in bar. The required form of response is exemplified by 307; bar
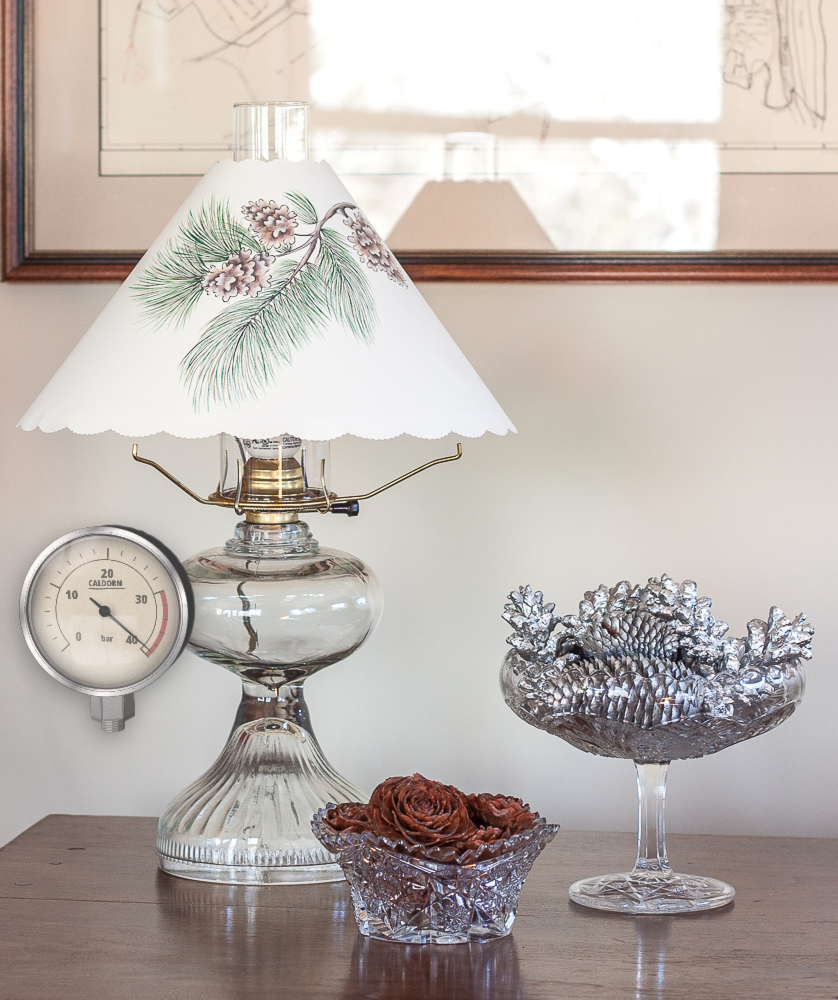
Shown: 39; bar
